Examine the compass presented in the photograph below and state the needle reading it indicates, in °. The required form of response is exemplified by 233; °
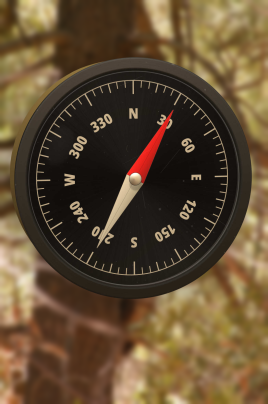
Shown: 30; °
